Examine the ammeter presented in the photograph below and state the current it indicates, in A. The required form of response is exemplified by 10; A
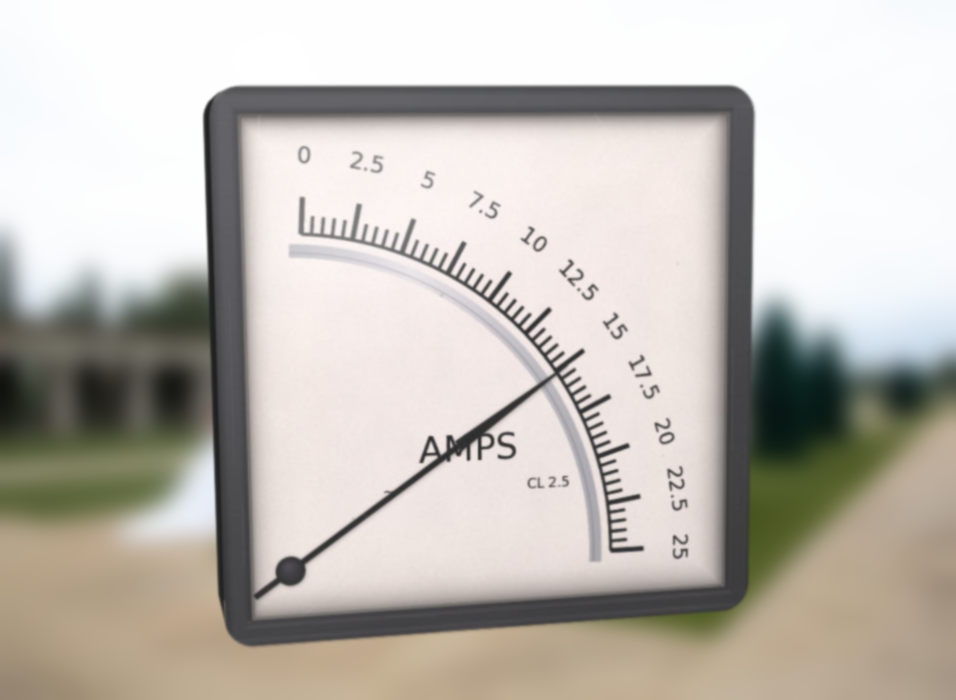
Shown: 15; A
